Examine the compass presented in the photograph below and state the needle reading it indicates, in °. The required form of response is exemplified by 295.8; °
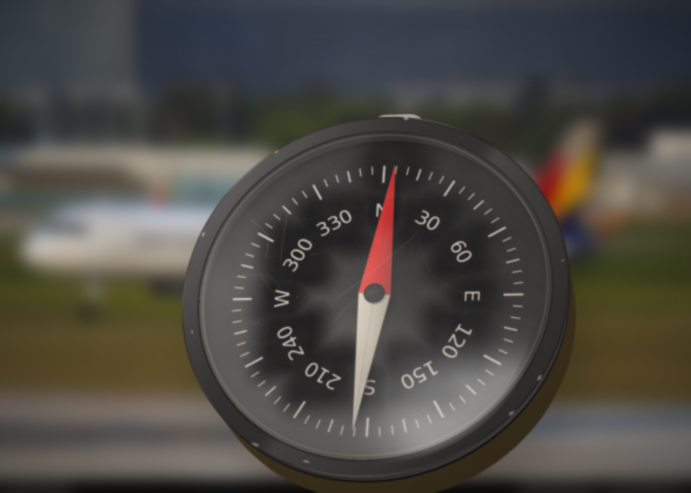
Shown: 5; °
